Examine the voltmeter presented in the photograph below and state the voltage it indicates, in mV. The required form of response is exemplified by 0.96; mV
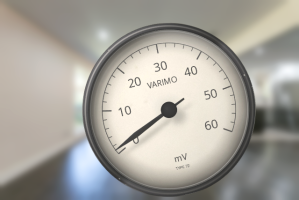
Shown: 1; mV
